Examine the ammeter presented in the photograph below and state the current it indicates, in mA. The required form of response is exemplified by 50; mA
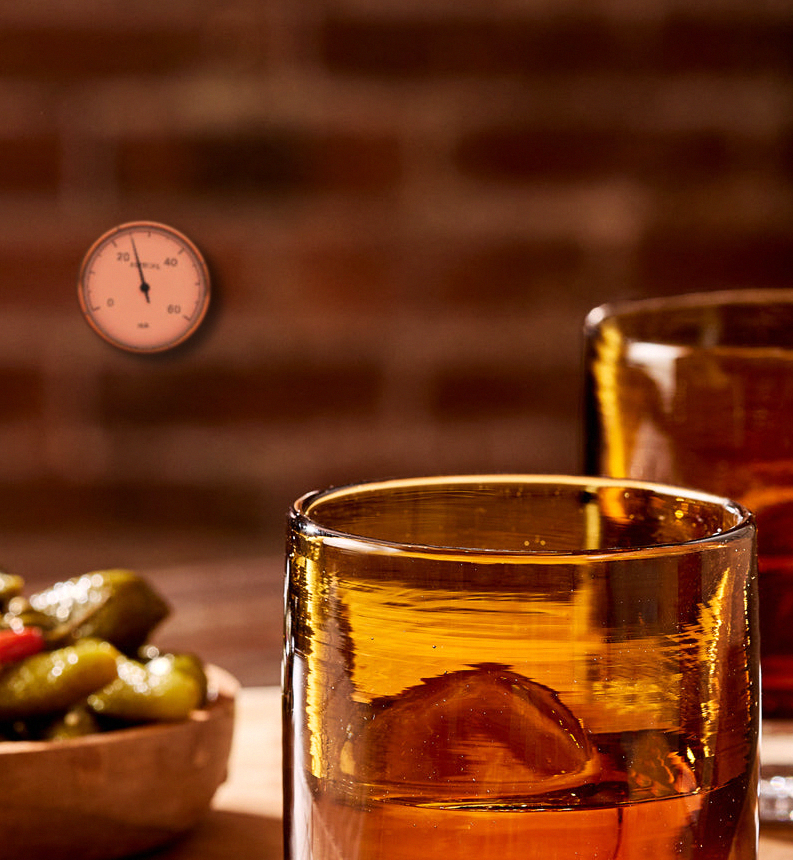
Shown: 25; mA
